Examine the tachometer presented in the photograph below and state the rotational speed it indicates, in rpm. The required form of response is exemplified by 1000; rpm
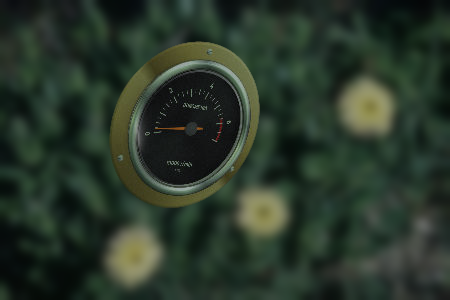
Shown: 250; rpm
